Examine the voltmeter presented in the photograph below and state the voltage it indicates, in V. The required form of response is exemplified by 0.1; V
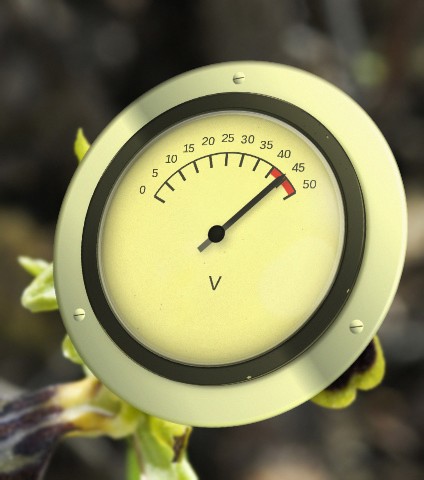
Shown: 45; V
